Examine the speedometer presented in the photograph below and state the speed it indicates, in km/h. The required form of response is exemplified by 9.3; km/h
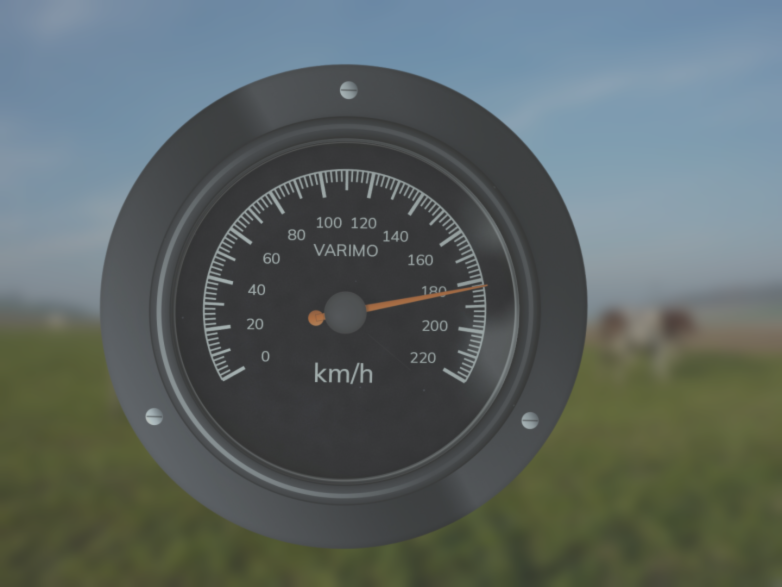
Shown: 182; km/h
